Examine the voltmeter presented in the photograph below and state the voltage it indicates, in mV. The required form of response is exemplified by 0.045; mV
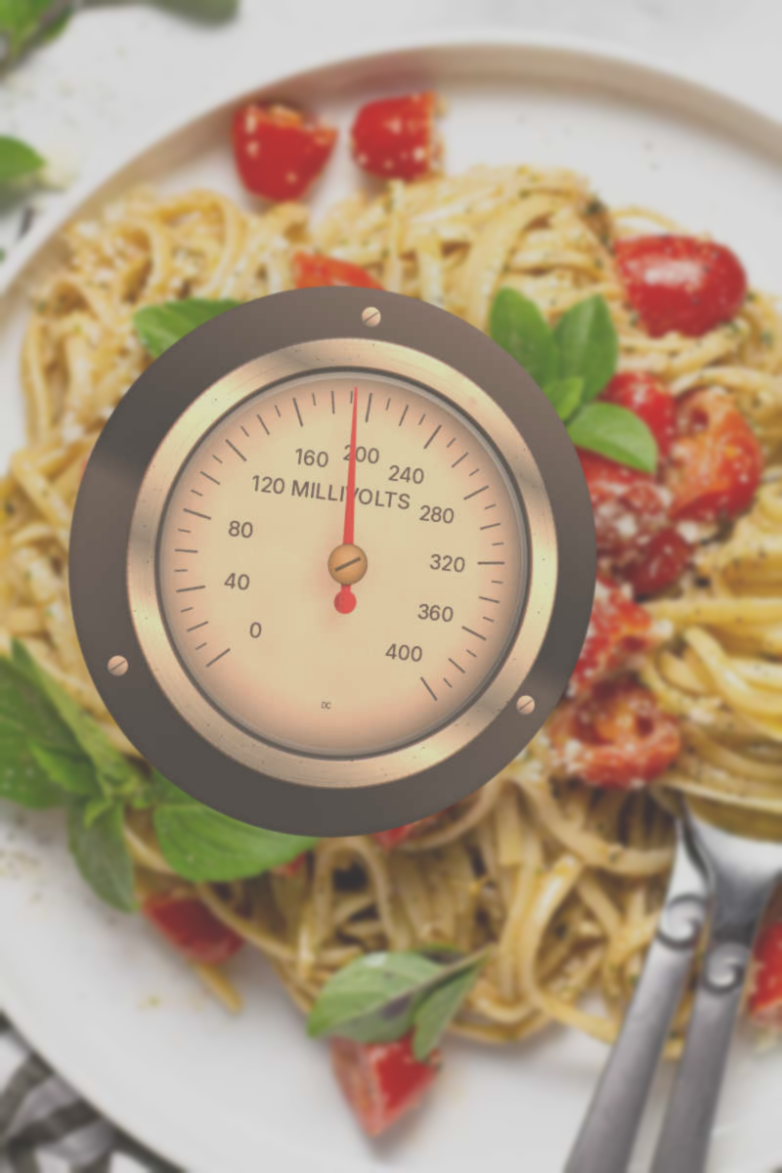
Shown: 190; mV
